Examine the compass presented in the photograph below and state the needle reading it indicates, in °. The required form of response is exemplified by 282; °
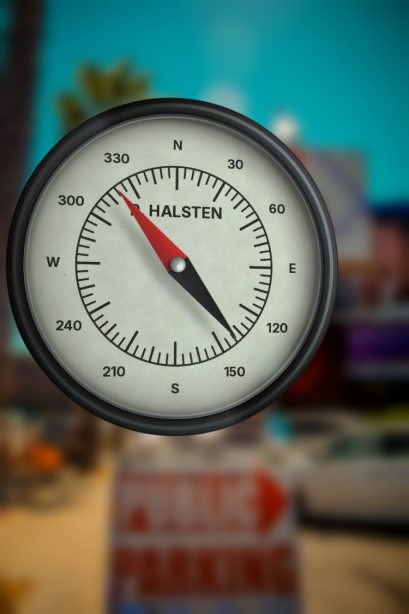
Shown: 320; °
